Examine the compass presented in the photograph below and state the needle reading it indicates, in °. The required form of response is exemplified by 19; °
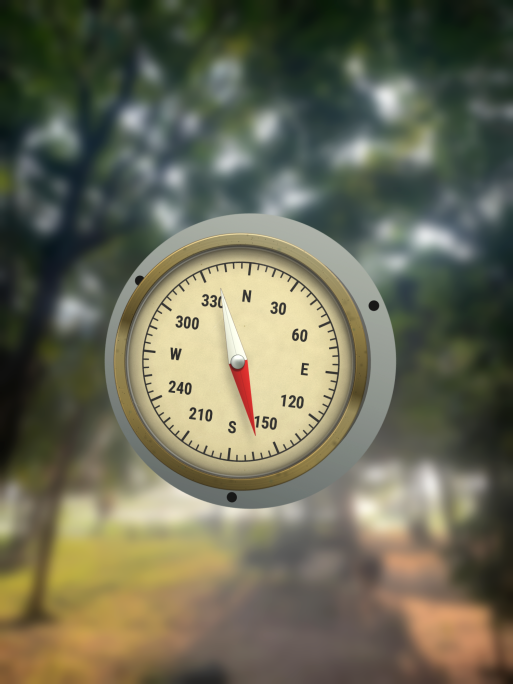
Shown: 160; °
